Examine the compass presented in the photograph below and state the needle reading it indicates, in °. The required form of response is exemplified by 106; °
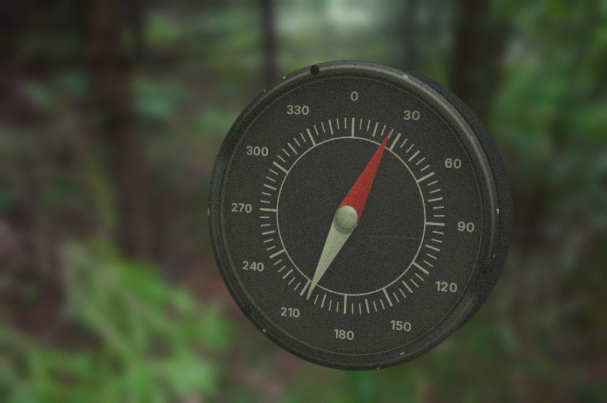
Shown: 25; °
